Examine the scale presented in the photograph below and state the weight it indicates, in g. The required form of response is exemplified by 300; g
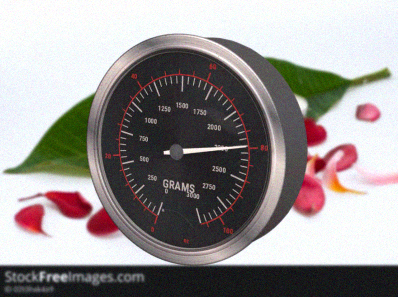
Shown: 2250; g
